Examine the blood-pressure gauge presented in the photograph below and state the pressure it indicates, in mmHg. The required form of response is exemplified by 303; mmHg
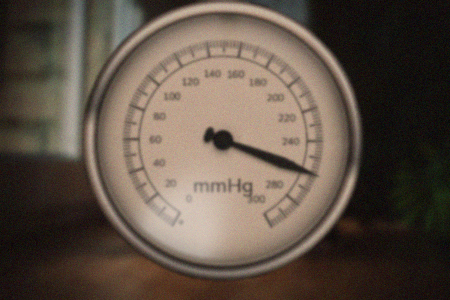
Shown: 260; mmHg
